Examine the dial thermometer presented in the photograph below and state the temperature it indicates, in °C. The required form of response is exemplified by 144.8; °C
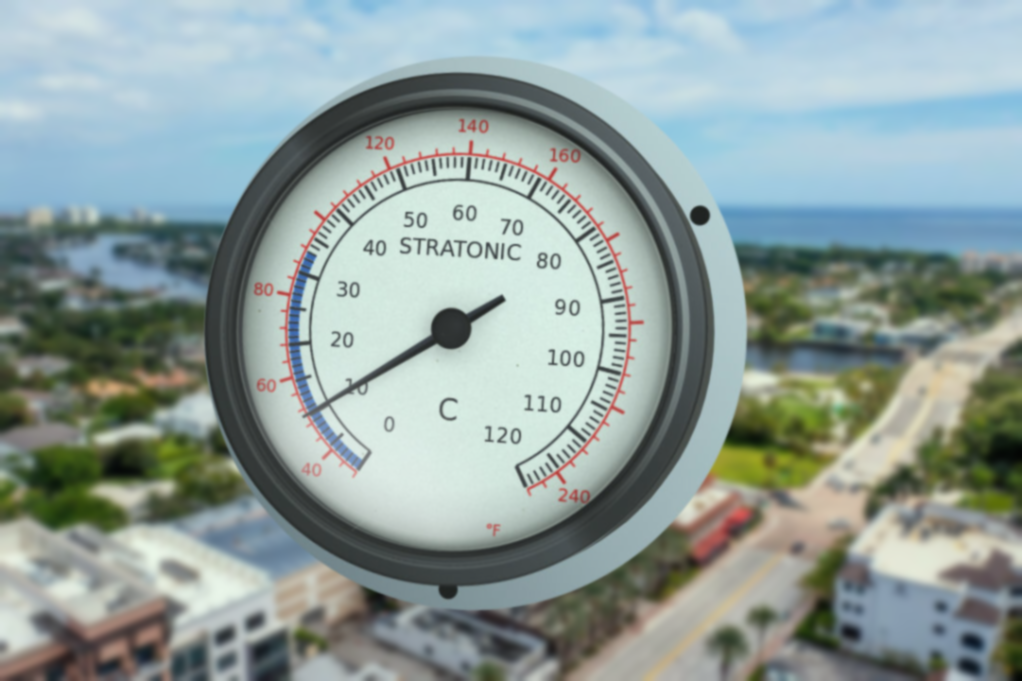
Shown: 10; °C
